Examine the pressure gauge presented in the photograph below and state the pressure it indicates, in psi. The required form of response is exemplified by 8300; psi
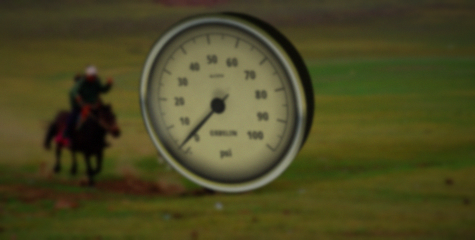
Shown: 2.5; psi
